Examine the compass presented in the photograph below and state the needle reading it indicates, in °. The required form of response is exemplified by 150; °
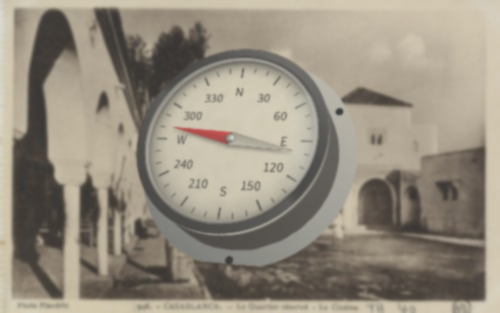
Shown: 280; °
